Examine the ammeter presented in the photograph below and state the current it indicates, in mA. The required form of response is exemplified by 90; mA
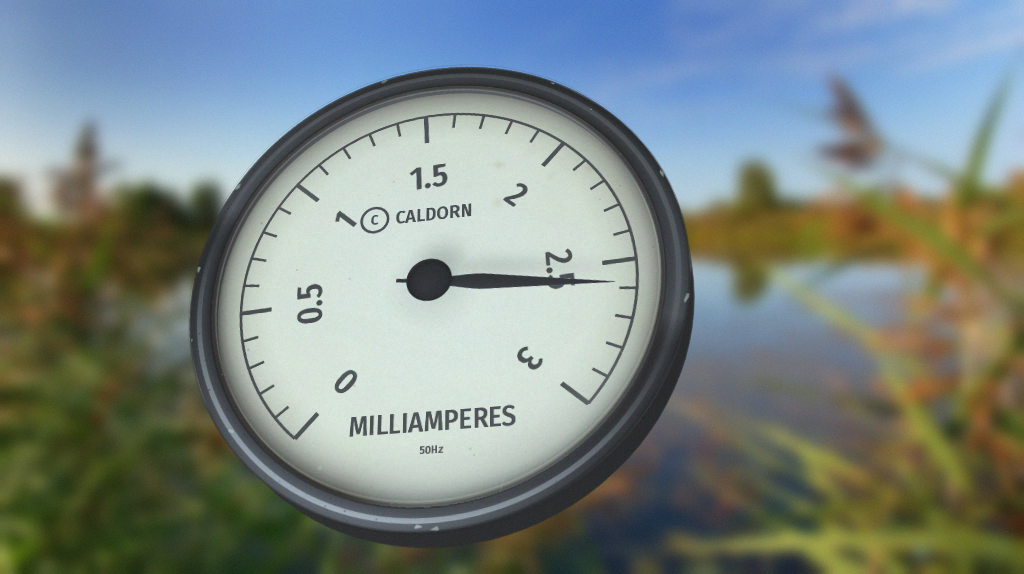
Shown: 2.6; mA
